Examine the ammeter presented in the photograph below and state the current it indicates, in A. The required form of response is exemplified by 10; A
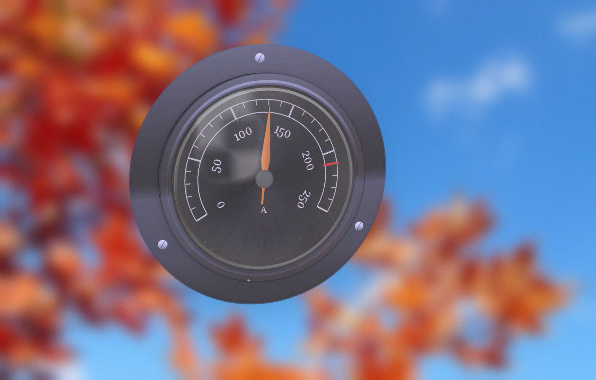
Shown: 130; A
